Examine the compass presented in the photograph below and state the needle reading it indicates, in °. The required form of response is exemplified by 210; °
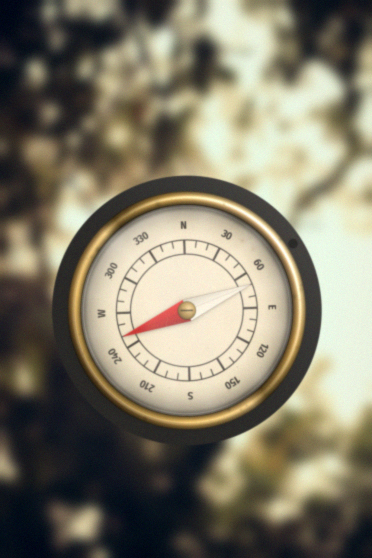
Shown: 250; °
